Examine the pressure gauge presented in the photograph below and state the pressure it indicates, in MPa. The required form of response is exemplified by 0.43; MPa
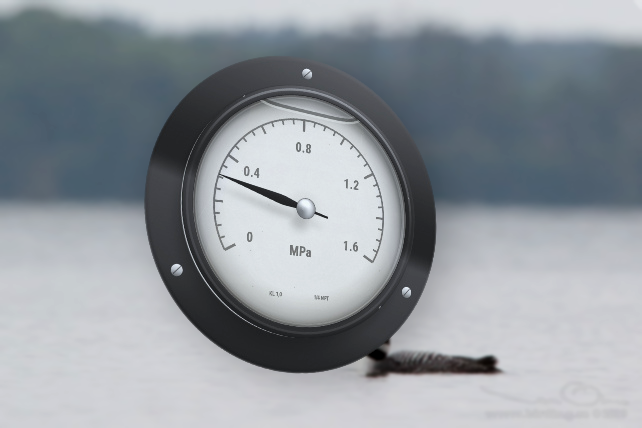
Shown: 0.3; MPa
